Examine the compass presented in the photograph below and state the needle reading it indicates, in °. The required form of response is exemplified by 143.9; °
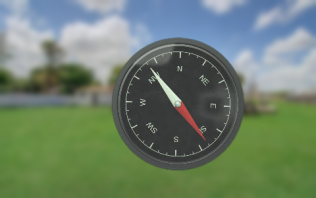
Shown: 140; °
